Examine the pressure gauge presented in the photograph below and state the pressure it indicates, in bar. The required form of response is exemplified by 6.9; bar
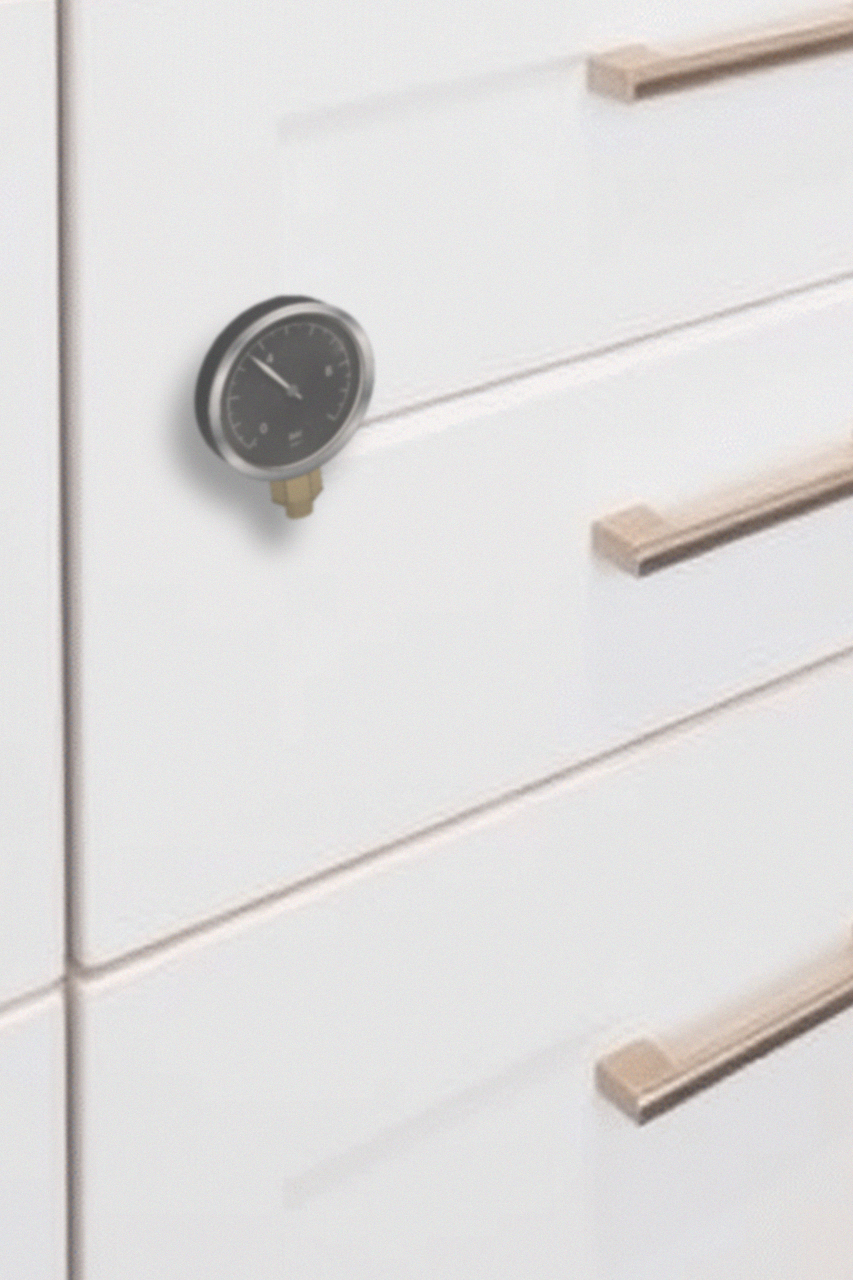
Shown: 3.5; bar
